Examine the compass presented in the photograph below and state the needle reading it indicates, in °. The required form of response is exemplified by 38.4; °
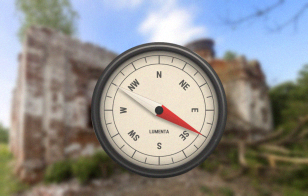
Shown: 120; °
